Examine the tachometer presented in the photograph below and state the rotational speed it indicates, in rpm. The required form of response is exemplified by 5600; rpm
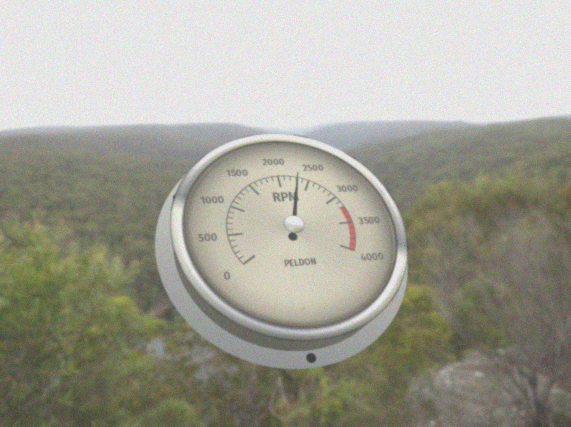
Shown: 2300; rpm
